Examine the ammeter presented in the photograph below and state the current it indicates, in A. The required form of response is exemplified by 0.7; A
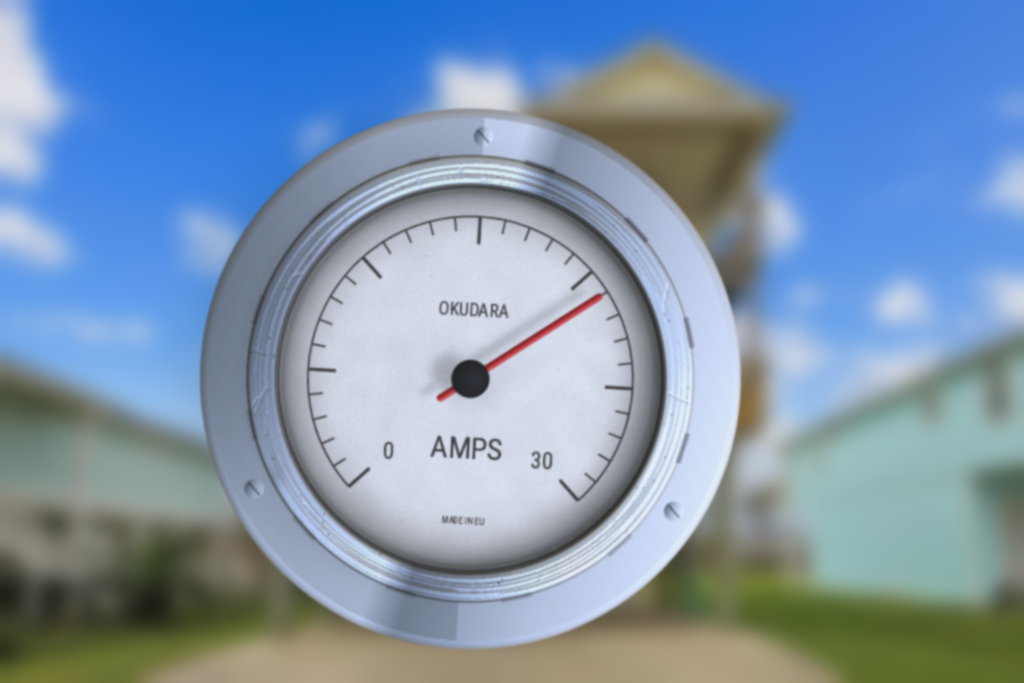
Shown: 21; A
